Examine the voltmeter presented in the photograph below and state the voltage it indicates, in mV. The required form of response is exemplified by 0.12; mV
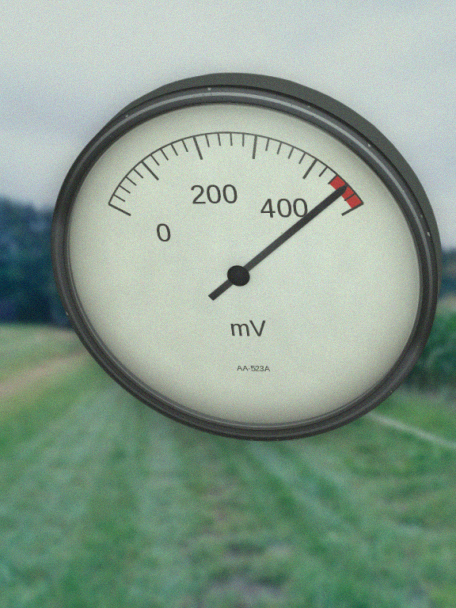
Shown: 460; mV
